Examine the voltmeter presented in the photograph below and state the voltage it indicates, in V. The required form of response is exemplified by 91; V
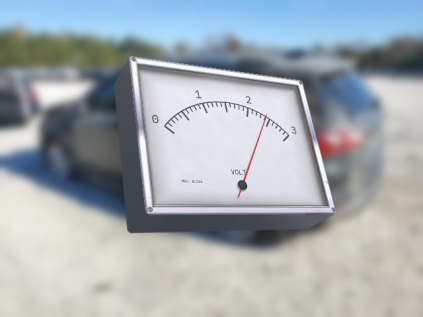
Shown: 2.4; V
